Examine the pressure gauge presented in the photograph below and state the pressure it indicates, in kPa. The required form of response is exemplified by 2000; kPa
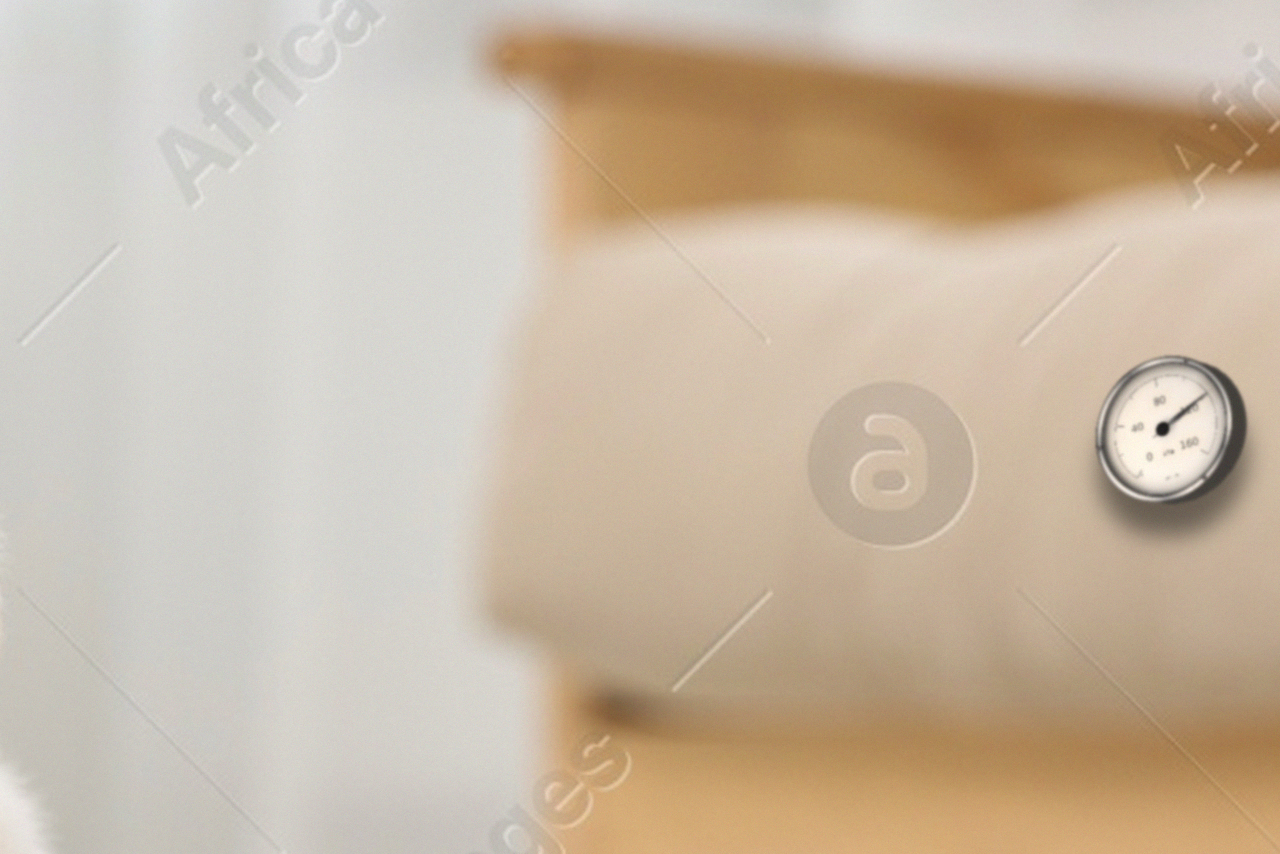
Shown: 120; kPa
